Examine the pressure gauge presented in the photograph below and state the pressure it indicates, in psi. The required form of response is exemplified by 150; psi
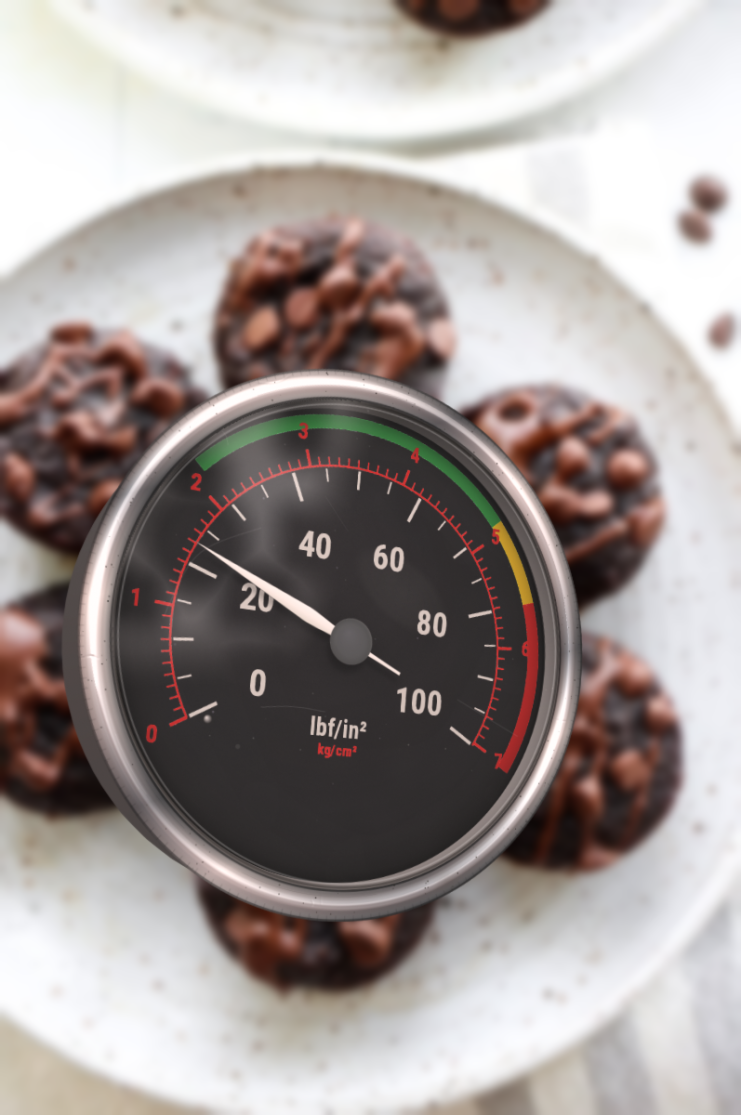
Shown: 22.5; psi
